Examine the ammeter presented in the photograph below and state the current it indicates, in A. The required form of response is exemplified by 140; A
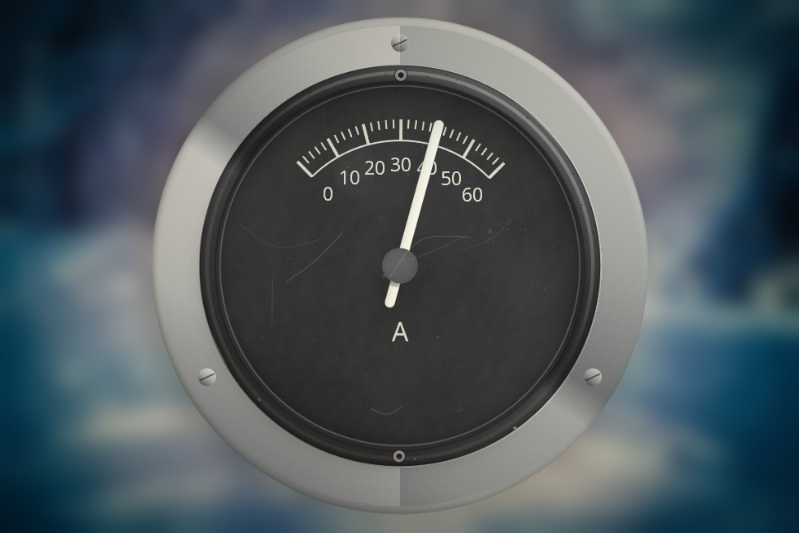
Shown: 40; A
